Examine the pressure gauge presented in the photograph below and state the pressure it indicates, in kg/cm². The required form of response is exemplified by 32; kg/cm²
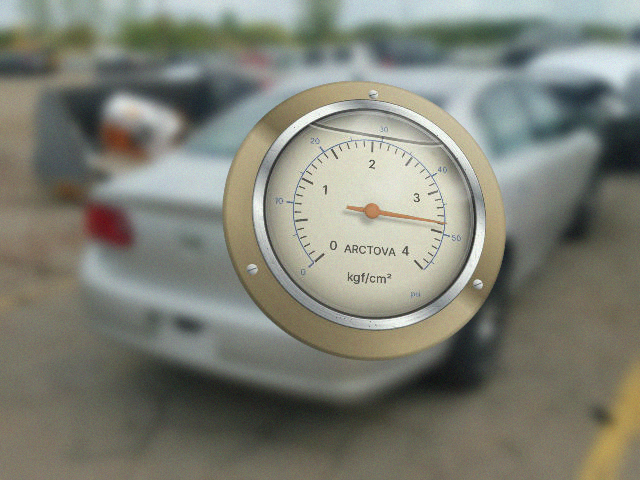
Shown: 3.4; kg/cm²
